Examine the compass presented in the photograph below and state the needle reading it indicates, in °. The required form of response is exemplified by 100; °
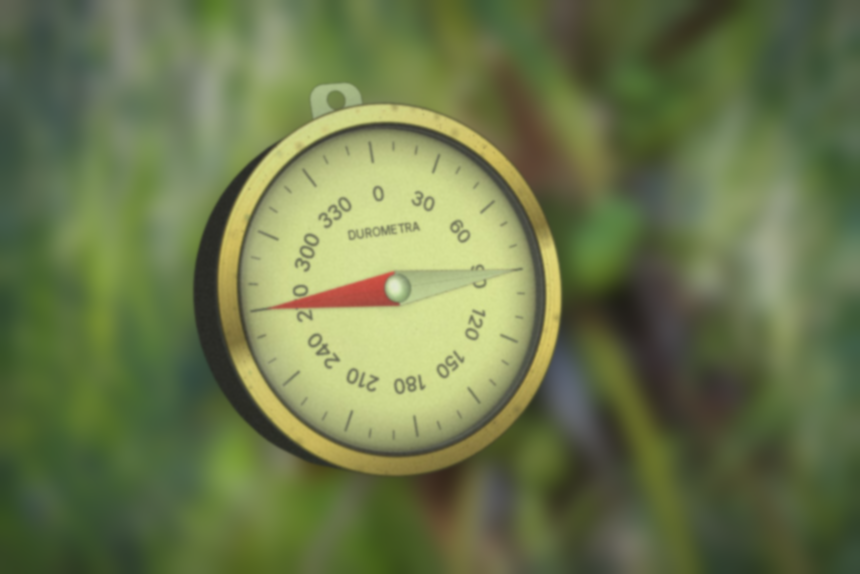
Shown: 270; °
